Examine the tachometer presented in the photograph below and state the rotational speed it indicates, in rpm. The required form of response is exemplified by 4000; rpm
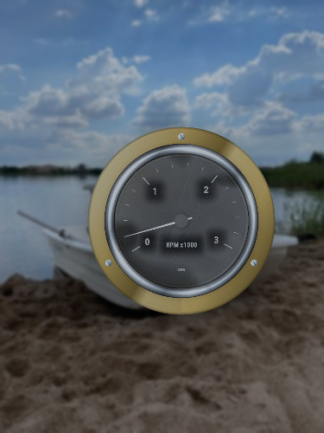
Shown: 200; rpm
